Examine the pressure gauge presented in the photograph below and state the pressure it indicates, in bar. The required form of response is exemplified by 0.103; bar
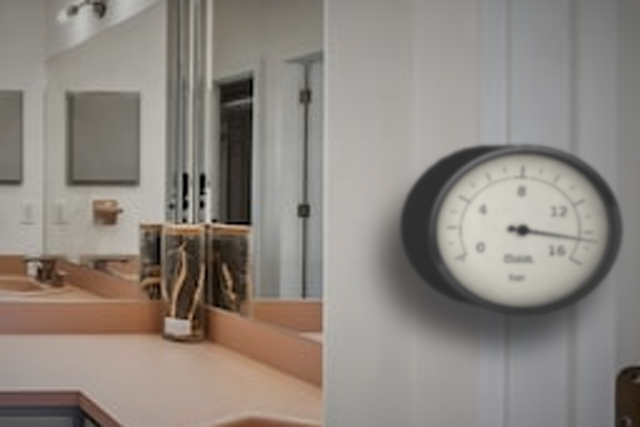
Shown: 14.5; bar
